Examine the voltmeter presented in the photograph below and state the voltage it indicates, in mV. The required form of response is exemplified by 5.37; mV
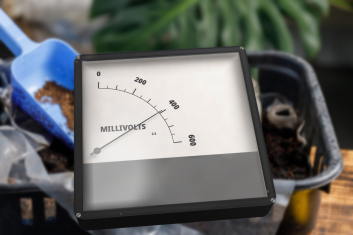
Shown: 400; mV
